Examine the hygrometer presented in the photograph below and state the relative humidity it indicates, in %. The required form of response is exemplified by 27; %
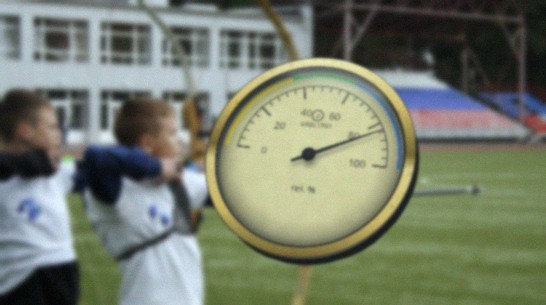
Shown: 84; %
